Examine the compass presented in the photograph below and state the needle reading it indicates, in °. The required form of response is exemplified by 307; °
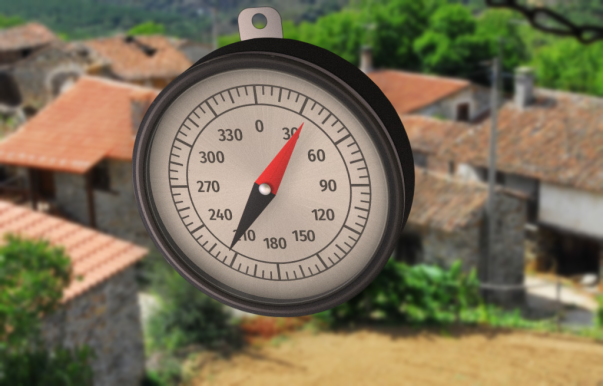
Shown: 35; °
